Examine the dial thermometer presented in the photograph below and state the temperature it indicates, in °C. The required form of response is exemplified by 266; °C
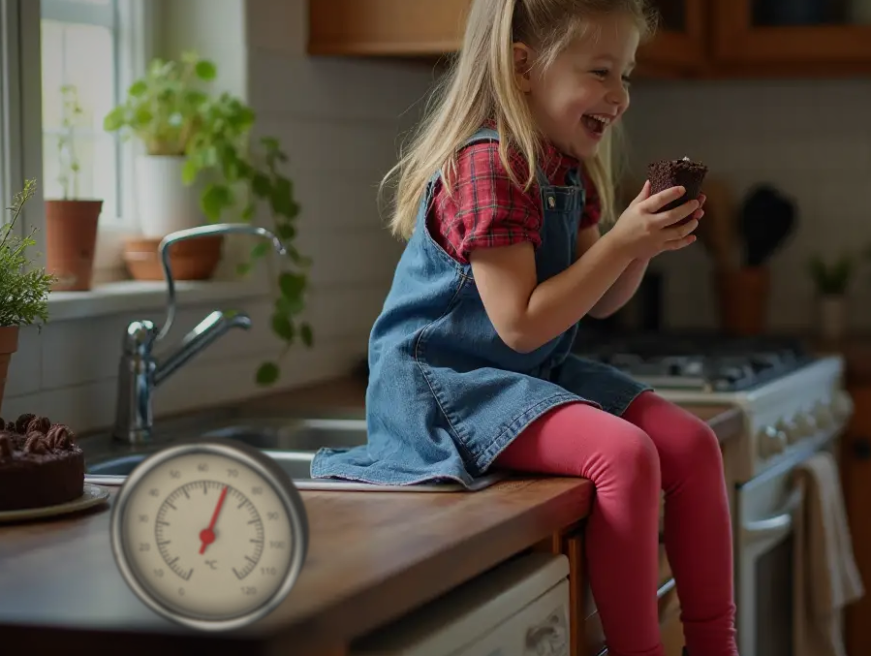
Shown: 70; °C
